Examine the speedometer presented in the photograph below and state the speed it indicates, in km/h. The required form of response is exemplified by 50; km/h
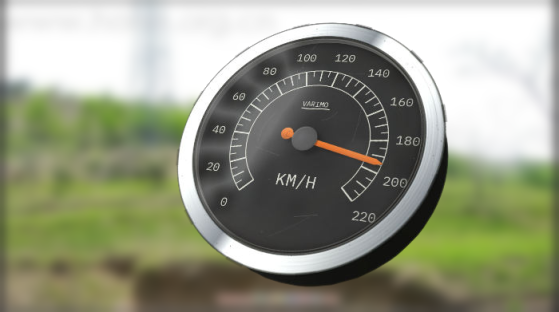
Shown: 195; km/h
